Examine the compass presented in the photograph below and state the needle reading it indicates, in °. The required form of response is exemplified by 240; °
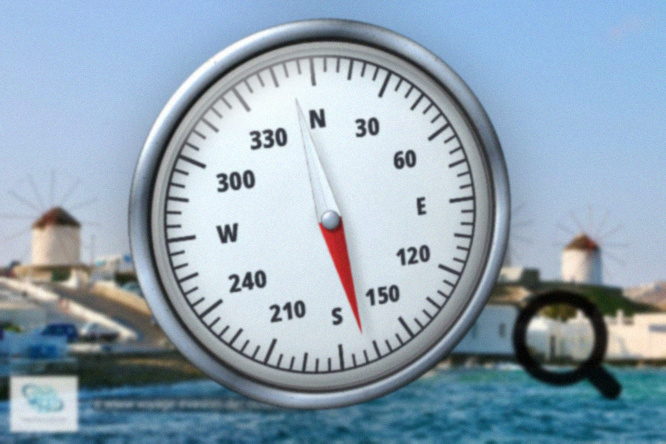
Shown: 170; °
